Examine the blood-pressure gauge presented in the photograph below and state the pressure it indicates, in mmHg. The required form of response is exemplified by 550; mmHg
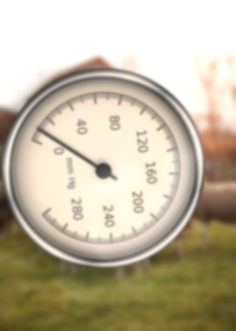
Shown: 10; mmHg
